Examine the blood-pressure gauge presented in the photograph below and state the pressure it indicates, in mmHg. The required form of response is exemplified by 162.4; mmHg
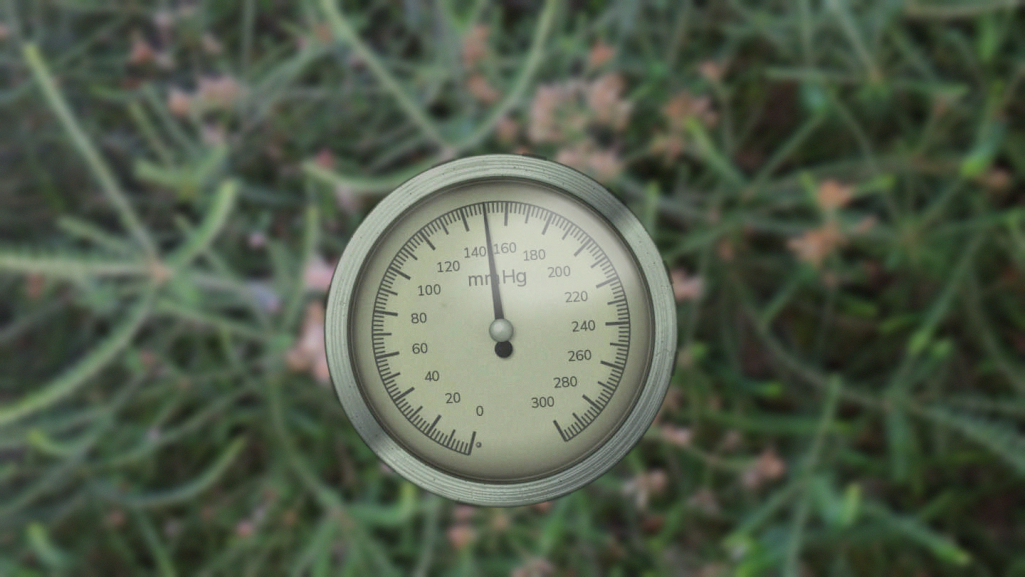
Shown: 150; mmHg
